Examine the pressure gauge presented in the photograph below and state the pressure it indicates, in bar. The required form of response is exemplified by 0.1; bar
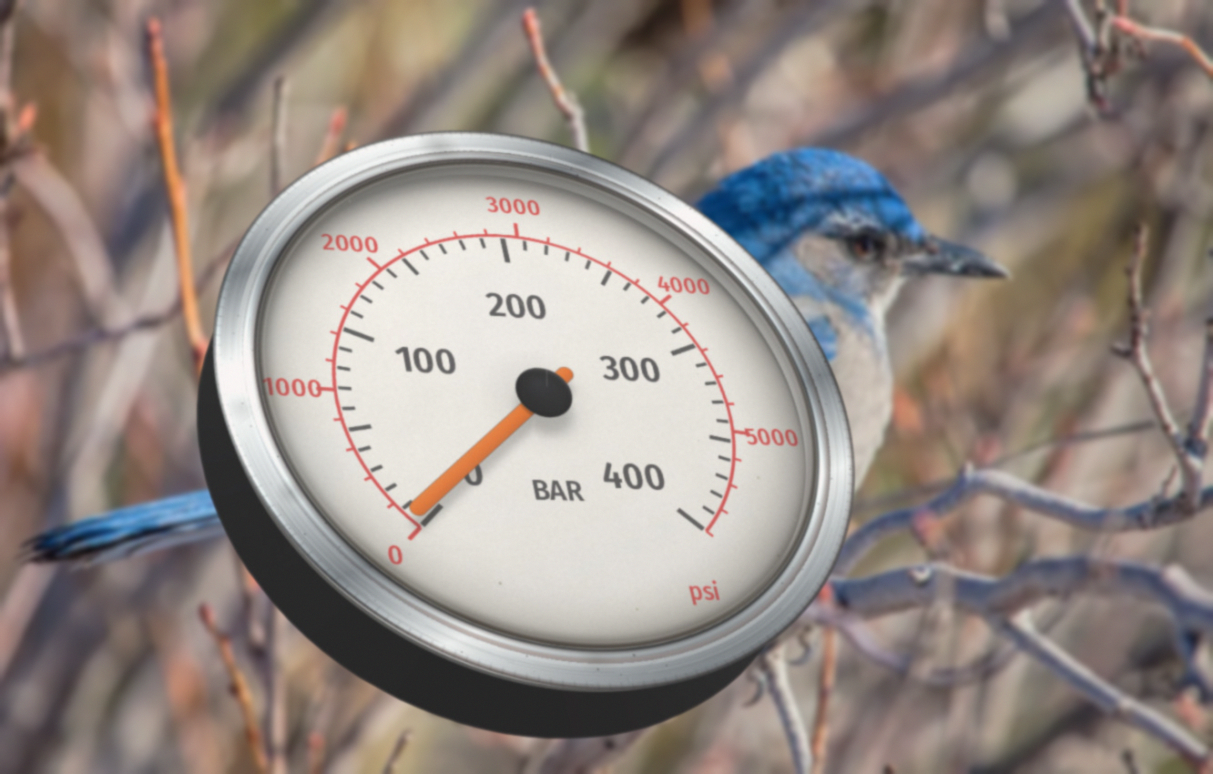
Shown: 5; bar
